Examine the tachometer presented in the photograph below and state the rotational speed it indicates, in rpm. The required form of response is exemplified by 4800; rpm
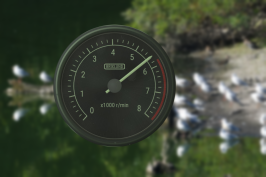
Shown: 5600; rpm
